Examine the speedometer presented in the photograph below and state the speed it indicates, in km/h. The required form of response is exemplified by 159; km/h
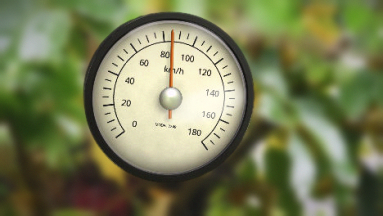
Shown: 85; km/h
